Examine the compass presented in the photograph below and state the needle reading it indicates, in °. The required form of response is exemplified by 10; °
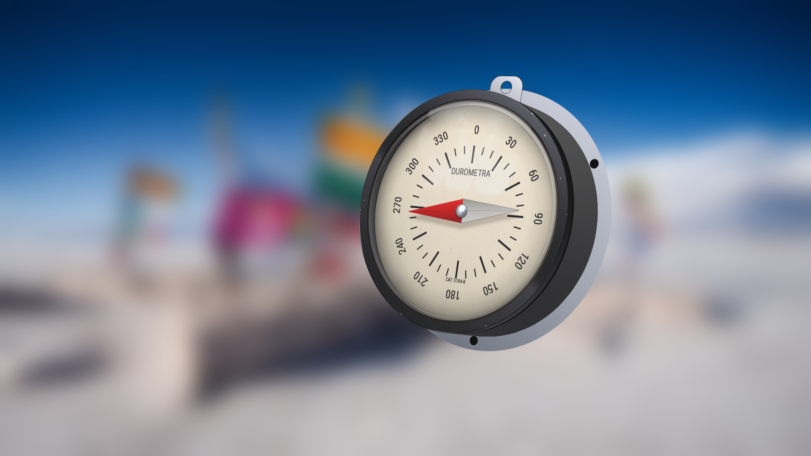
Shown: 265; °
